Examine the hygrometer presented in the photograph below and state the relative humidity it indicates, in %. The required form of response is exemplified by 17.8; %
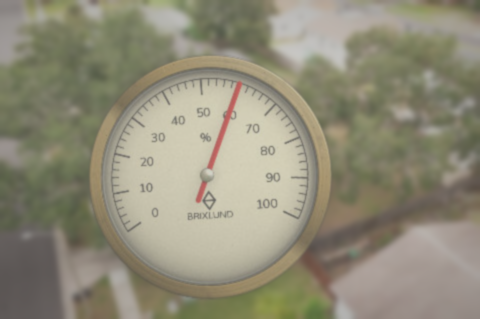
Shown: 60; %
